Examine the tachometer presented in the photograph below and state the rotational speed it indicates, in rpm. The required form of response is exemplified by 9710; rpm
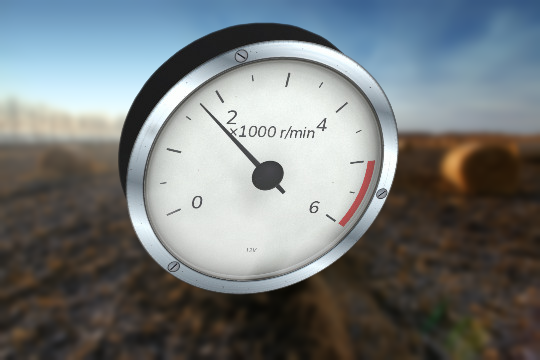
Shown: 1750; rpm
